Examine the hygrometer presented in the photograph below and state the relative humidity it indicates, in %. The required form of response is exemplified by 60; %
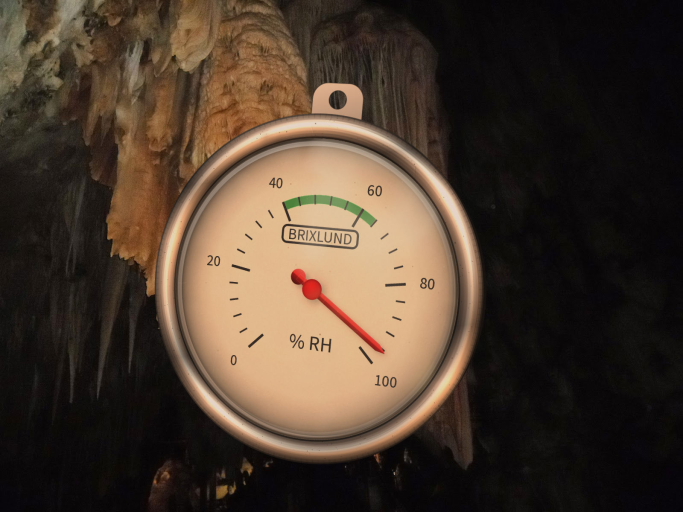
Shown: 96; %
